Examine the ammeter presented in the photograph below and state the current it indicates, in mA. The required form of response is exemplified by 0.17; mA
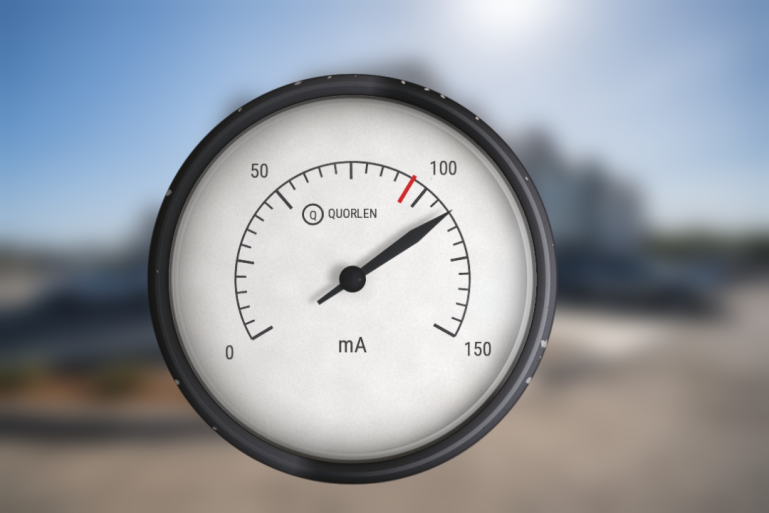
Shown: 110; mA
